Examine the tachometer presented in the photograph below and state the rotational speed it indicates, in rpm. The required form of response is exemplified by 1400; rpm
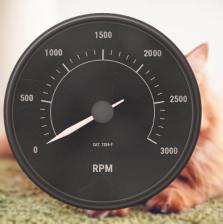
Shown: 0; rpm
